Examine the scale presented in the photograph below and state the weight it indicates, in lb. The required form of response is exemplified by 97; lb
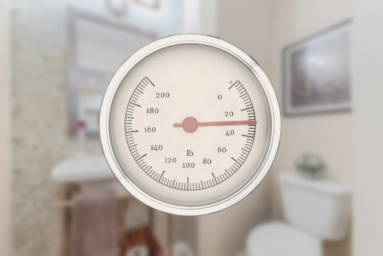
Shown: 30; lb
